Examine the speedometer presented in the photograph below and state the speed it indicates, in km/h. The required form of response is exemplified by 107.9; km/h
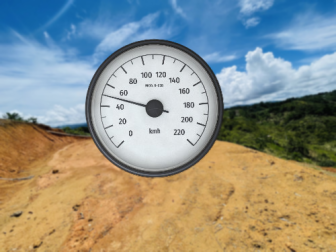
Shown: 50; km/h
